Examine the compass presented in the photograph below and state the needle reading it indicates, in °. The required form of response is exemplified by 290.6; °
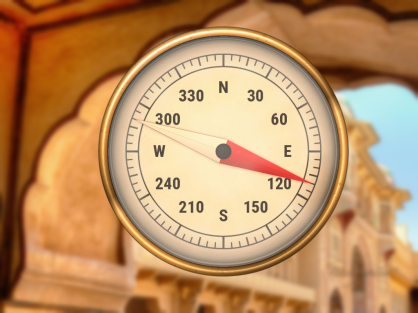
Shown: 110; °
